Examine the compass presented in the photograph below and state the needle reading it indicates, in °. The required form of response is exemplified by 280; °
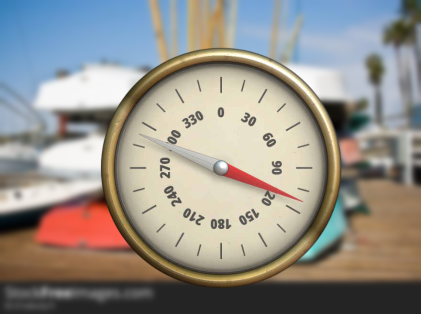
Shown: 112.5; °
